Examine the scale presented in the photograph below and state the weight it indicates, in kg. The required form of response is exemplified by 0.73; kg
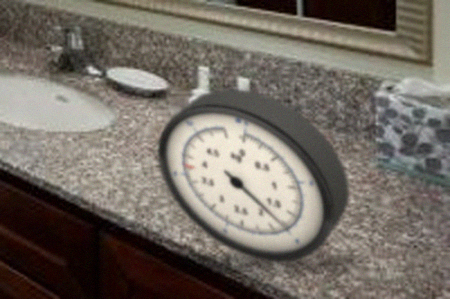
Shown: 1.75; kg
